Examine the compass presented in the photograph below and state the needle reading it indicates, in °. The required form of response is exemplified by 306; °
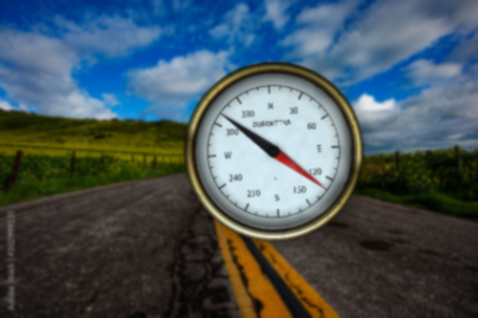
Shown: 130; °
